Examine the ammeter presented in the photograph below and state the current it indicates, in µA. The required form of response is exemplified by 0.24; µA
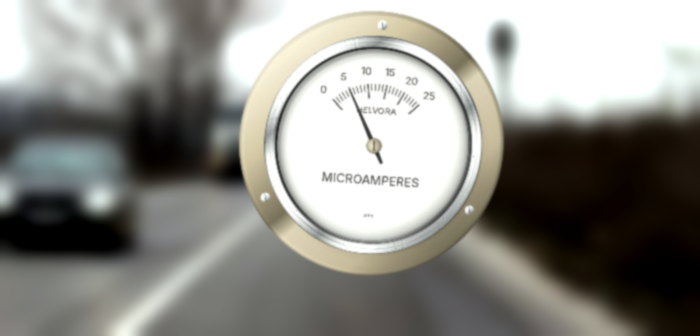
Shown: 5; µA
